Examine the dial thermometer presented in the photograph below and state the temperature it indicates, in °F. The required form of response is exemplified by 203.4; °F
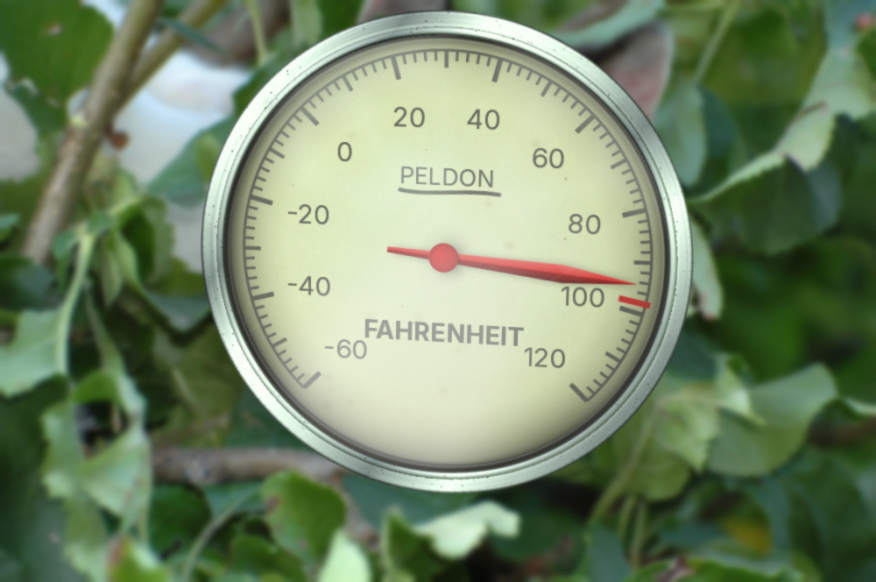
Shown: 94; °F
